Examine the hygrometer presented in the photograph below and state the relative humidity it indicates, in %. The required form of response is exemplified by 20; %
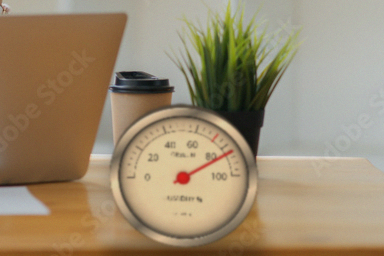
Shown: 84; %
